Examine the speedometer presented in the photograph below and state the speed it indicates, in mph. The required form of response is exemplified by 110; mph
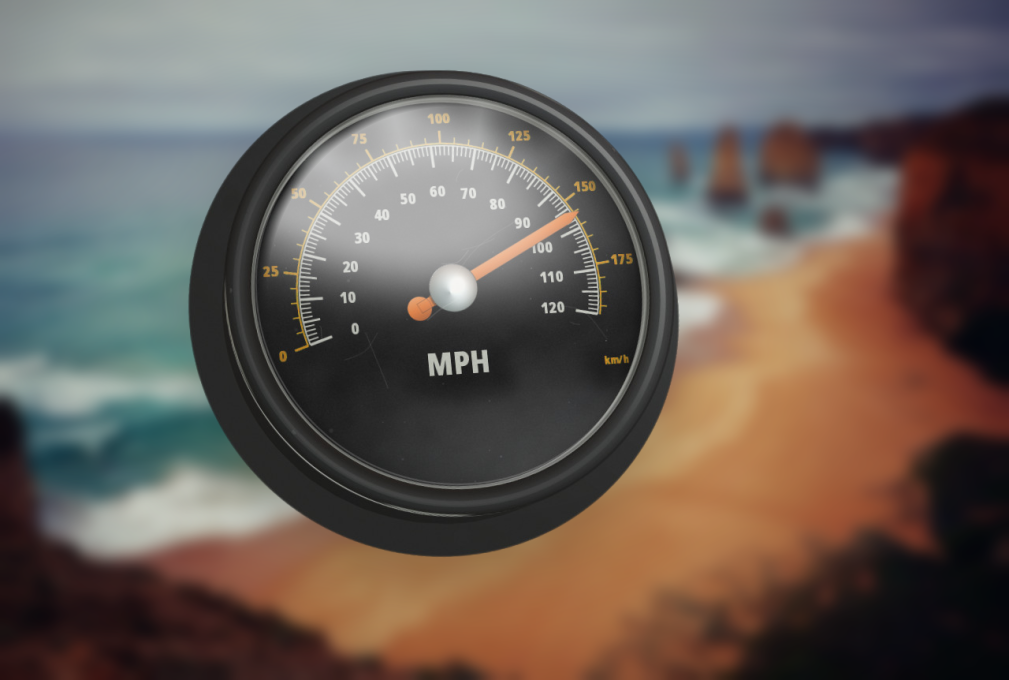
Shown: 97; mph
